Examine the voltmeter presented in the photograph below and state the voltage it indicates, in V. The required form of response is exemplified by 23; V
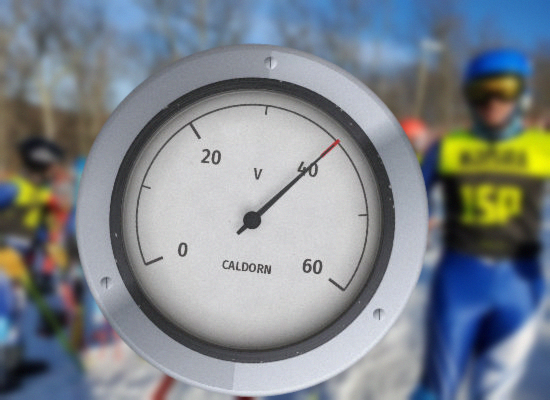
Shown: 40; V
